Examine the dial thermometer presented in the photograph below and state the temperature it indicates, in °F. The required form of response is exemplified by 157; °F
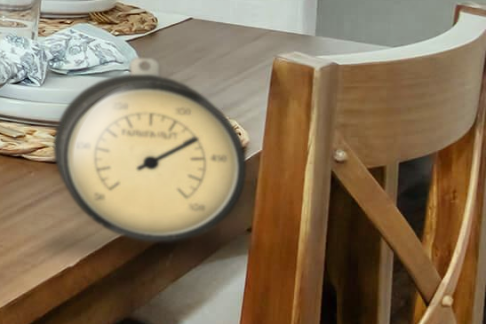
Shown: 400; °F
